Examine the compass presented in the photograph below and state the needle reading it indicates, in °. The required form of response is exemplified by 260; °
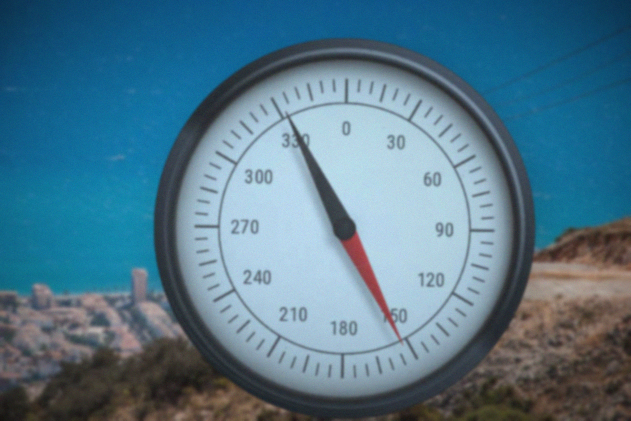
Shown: 152.5; °
